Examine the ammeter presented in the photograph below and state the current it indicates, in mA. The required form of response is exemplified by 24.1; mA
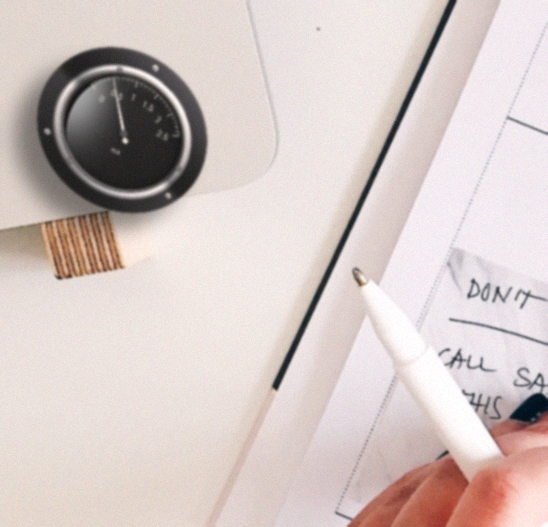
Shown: 0.5; mA
